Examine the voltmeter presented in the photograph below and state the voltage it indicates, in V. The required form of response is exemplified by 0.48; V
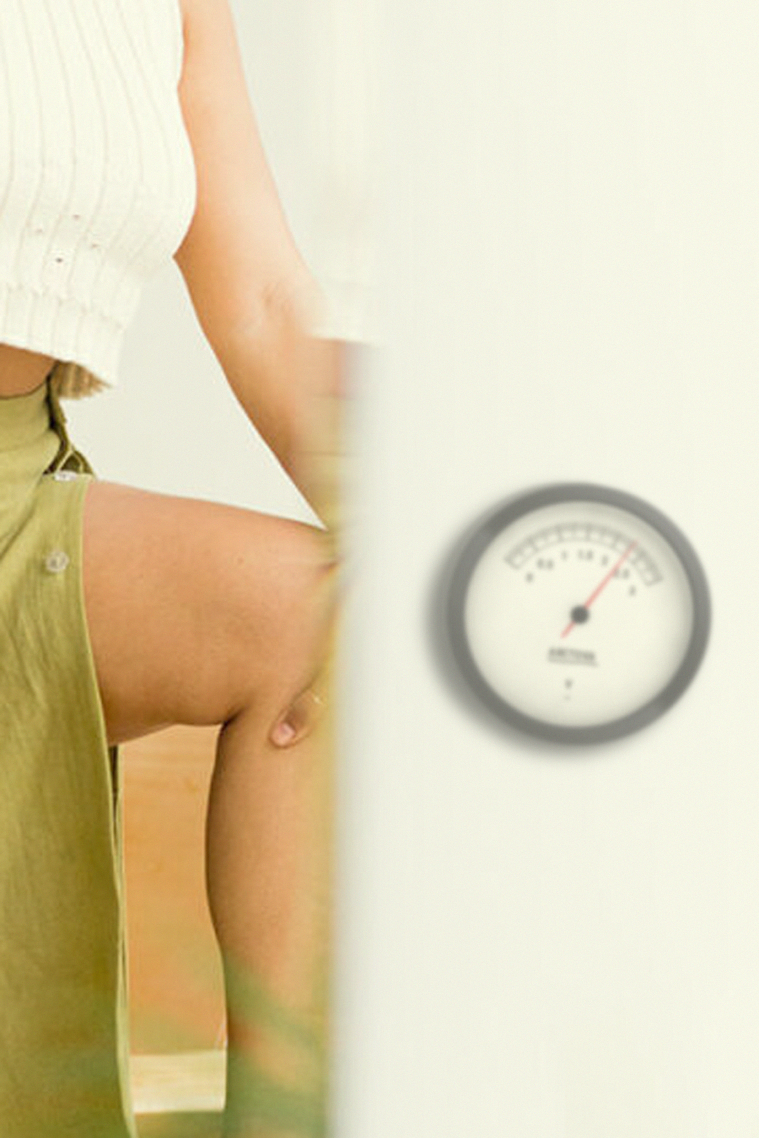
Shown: 2.25; V
